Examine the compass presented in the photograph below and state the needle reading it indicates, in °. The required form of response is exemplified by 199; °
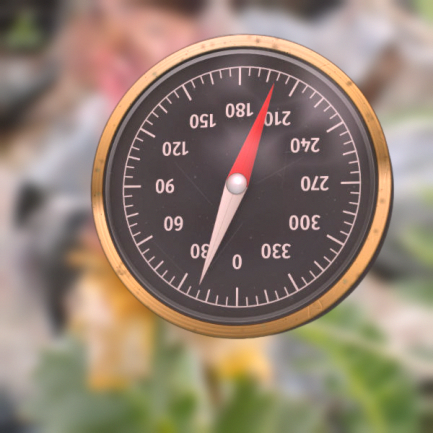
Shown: 200; °
